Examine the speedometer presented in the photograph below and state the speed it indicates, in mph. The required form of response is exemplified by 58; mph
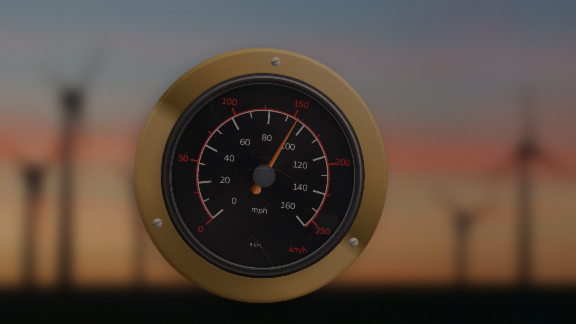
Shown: 95; mph
